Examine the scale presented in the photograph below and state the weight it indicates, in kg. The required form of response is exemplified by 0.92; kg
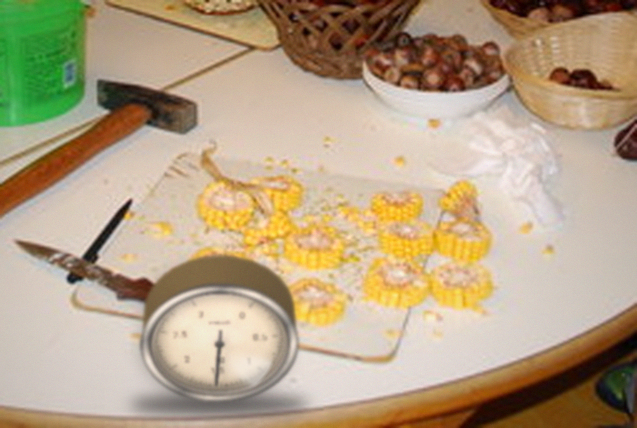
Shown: 1.5; kg
